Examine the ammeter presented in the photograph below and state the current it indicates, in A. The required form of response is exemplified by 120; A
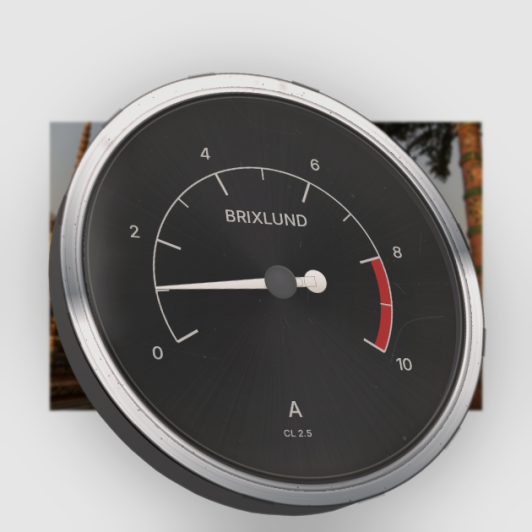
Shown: 1; A
